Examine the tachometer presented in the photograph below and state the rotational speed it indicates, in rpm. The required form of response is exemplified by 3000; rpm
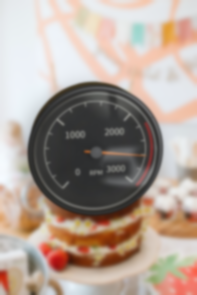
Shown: 2600; rpm
